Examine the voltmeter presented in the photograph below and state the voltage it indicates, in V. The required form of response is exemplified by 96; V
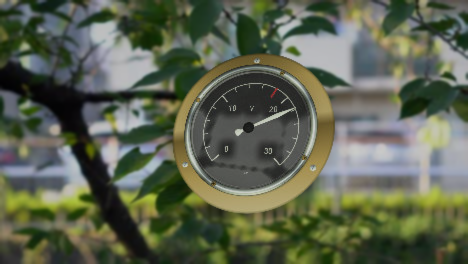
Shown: 22; V
